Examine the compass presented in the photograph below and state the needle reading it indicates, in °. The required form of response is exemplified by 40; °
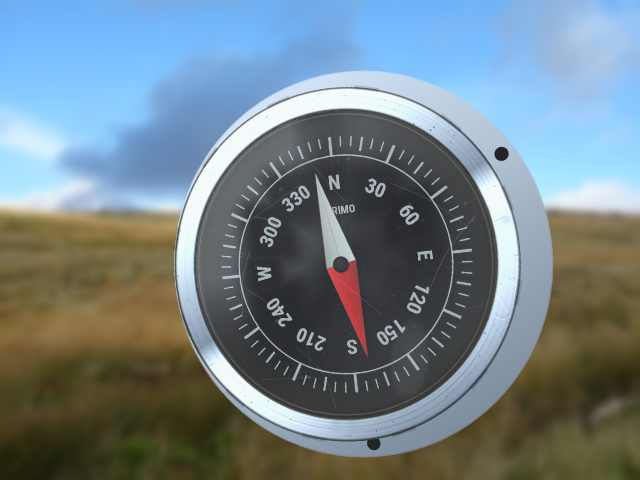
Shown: 170; °
